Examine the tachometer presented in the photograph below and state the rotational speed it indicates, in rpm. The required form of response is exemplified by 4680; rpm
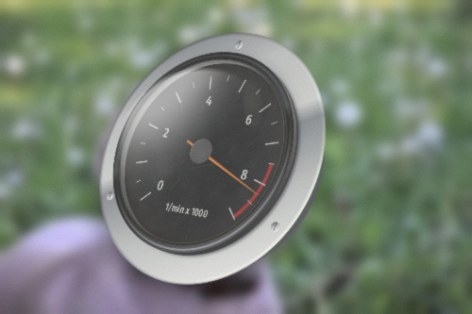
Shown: 8250; rpm
